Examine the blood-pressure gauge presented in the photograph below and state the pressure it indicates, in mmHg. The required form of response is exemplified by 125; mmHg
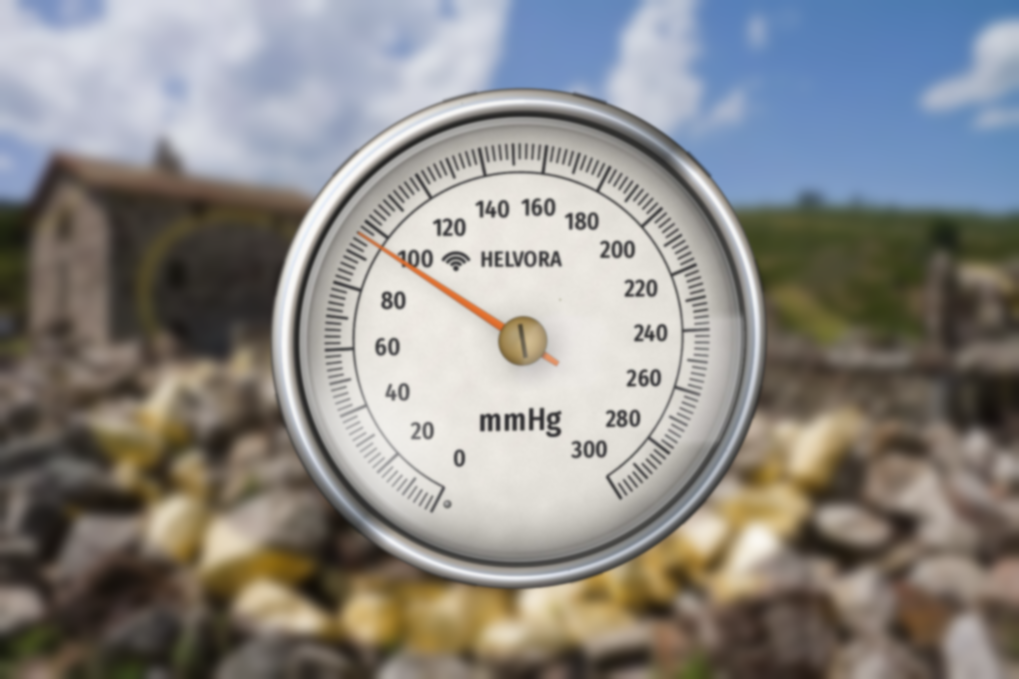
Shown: 96; mmHg
